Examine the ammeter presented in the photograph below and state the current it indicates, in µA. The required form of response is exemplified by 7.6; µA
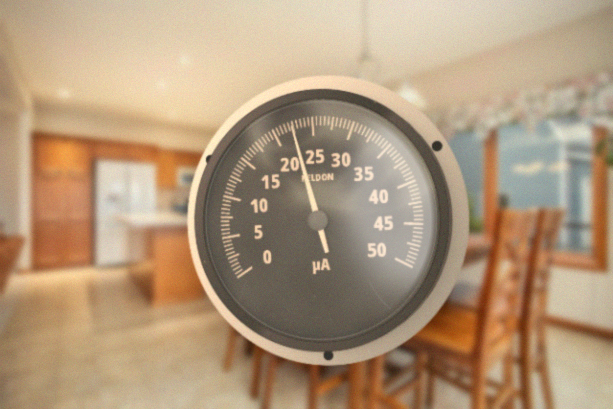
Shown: 22.5; µA
